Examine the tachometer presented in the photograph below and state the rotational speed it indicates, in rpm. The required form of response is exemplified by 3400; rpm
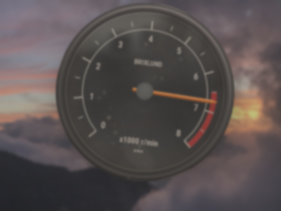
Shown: 6750; rpm
